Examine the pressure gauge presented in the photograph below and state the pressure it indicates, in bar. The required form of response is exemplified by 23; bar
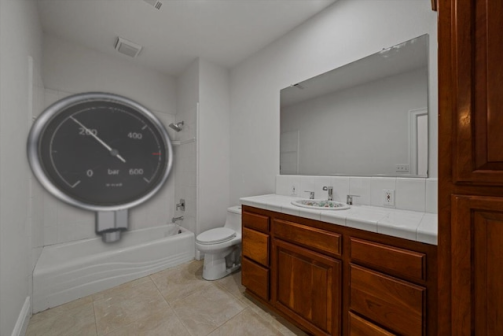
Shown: 200; bar
